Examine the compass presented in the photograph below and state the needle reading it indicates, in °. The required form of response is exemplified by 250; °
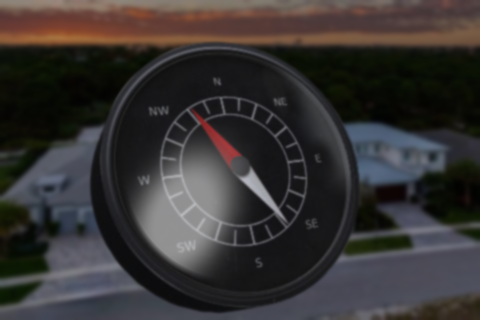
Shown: 330; °
